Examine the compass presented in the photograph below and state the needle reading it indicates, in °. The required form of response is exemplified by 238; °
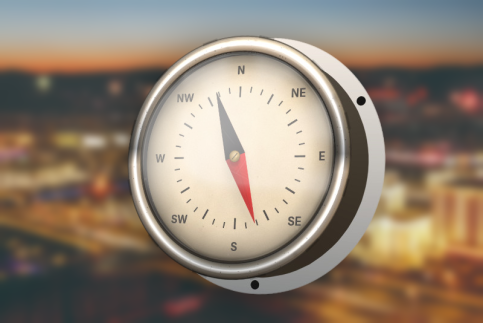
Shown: 160; °
